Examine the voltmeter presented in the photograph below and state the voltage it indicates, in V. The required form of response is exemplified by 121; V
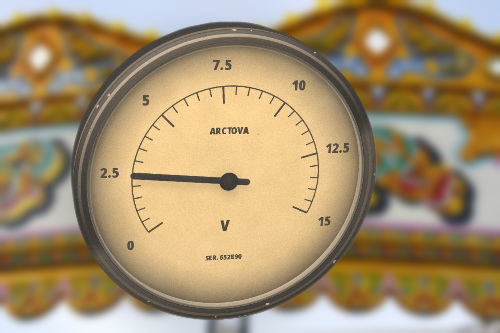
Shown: 2.5; V
